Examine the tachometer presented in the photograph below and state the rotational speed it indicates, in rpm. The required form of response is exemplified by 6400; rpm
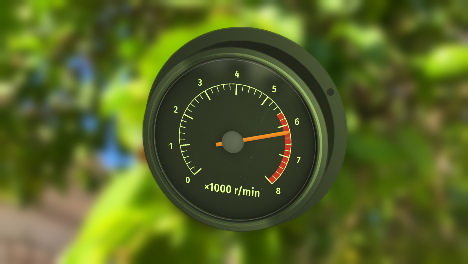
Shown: 6200; rpm
